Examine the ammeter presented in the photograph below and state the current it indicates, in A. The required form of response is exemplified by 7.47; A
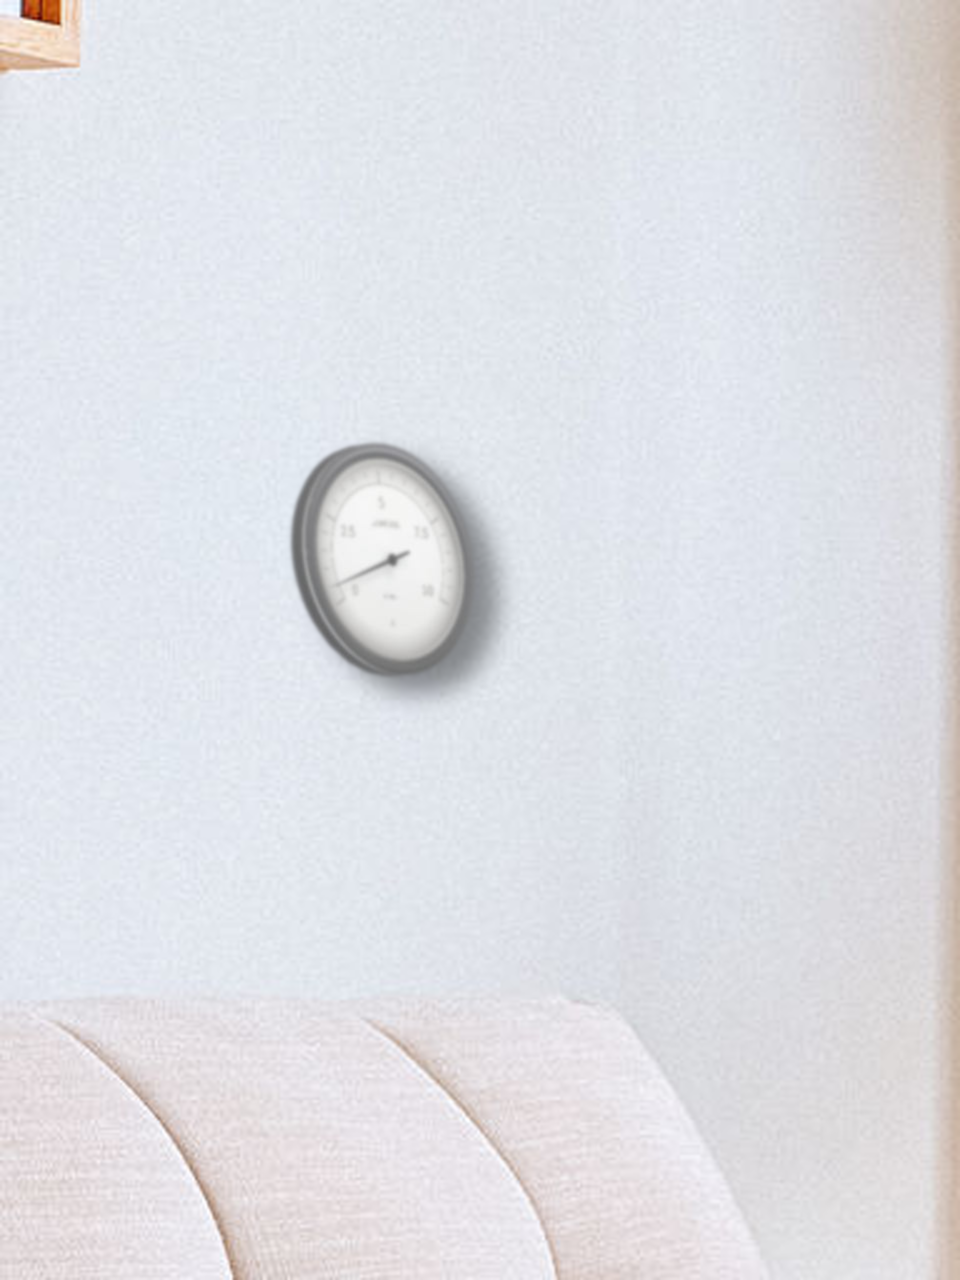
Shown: 0.5; A
